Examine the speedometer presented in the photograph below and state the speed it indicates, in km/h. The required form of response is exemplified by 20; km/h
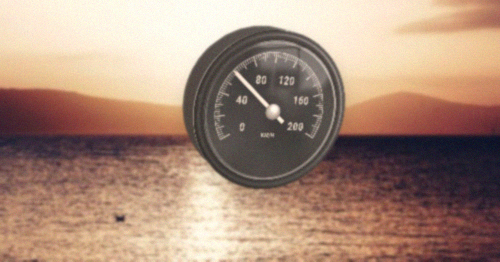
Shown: 60; km/h
